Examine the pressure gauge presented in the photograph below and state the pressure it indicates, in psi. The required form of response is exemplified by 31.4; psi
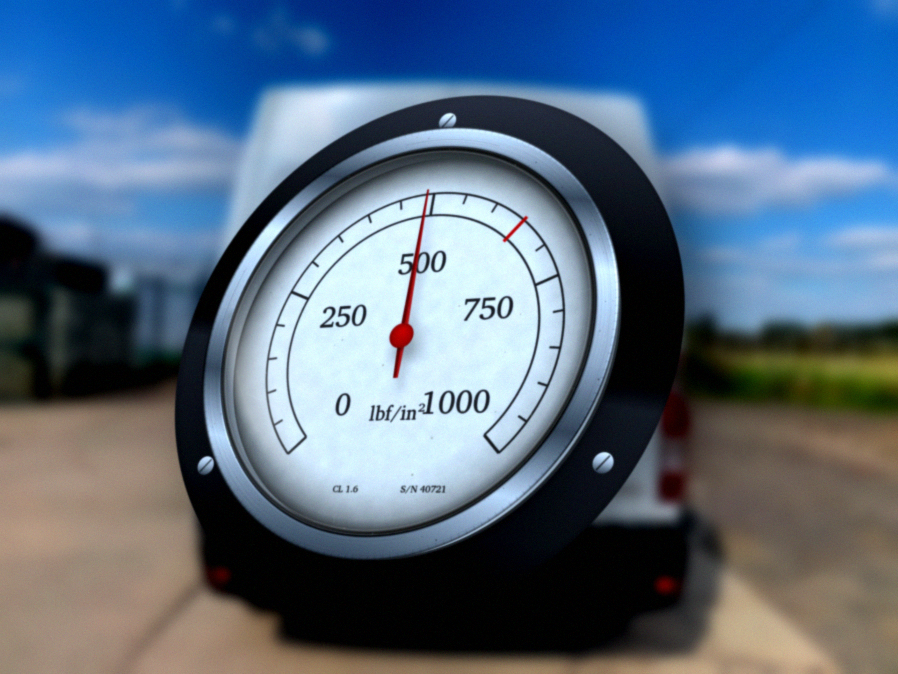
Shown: 500; psi
